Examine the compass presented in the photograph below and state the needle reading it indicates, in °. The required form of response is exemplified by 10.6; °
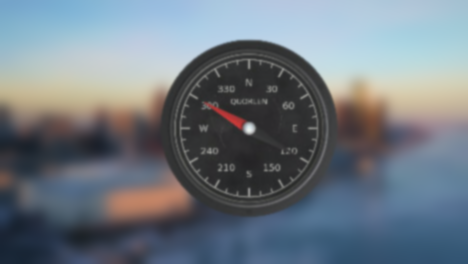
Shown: 300; °
